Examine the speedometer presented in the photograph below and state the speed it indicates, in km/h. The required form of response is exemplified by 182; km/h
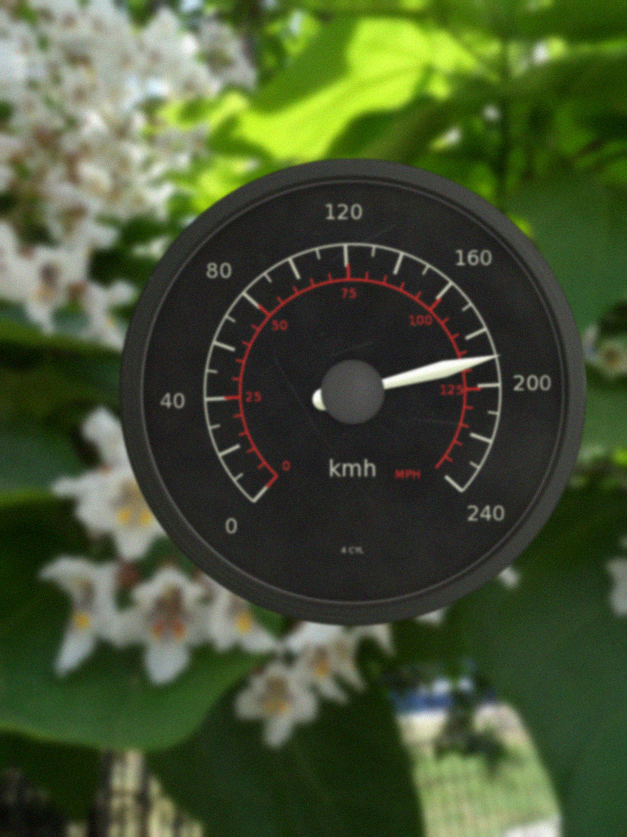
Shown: 190; km/h
